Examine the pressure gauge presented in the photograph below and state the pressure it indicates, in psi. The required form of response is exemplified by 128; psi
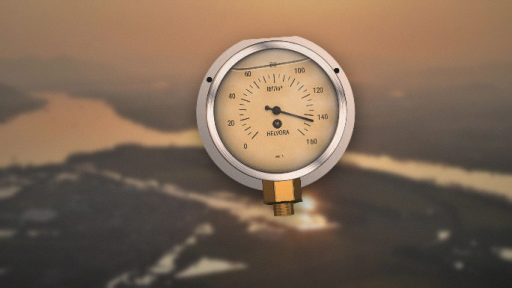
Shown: 145; psi
